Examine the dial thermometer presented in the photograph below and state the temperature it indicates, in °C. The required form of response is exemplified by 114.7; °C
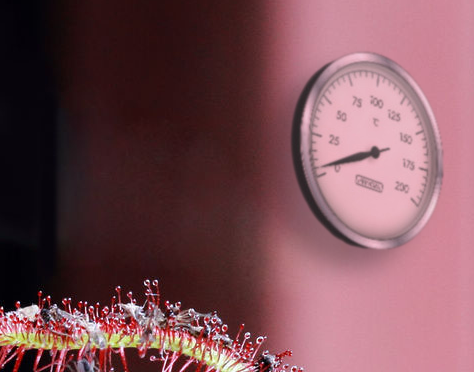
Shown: 5; °C
